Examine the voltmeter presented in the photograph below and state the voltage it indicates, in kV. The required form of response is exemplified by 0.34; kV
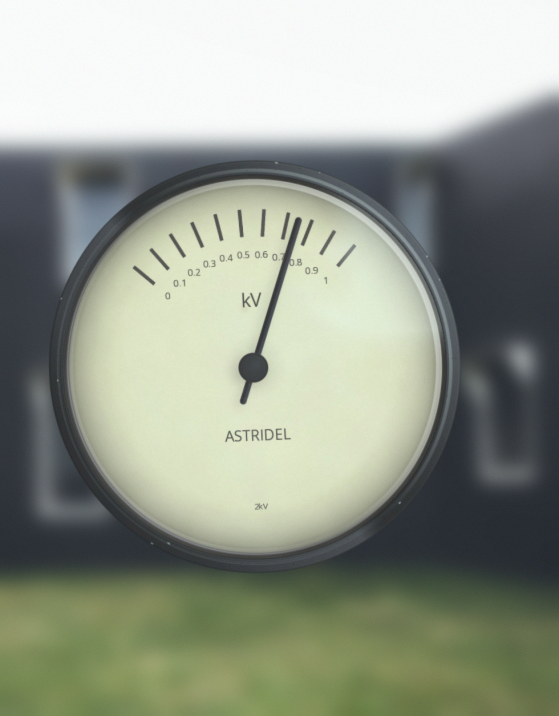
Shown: 0.75; kV
